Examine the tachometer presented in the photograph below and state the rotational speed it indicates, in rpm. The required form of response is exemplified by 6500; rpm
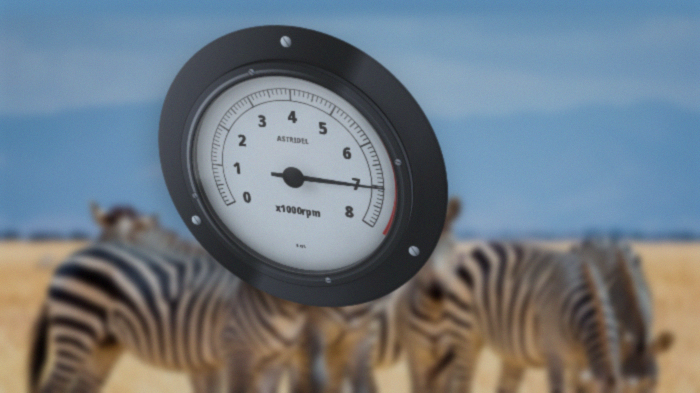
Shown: 7000; rpm
